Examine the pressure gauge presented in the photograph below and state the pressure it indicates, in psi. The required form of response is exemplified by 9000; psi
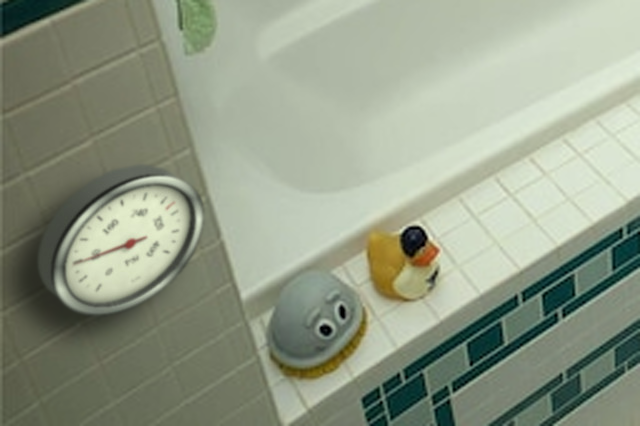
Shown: 80; psi
